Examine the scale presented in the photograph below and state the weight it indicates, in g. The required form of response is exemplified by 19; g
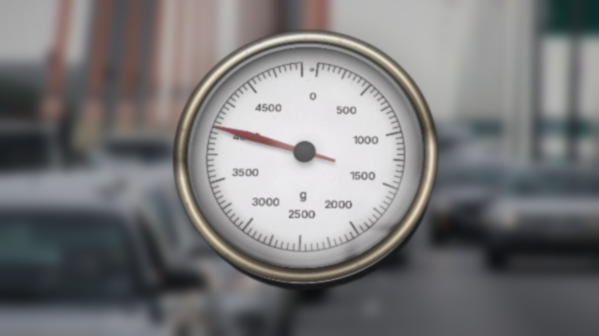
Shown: 4000; g
